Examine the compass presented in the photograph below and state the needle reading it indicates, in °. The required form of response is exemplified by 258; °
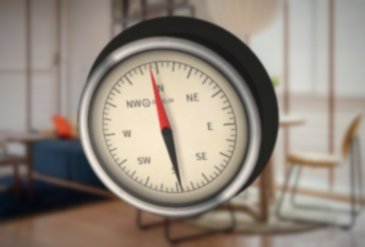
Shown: 355; °
